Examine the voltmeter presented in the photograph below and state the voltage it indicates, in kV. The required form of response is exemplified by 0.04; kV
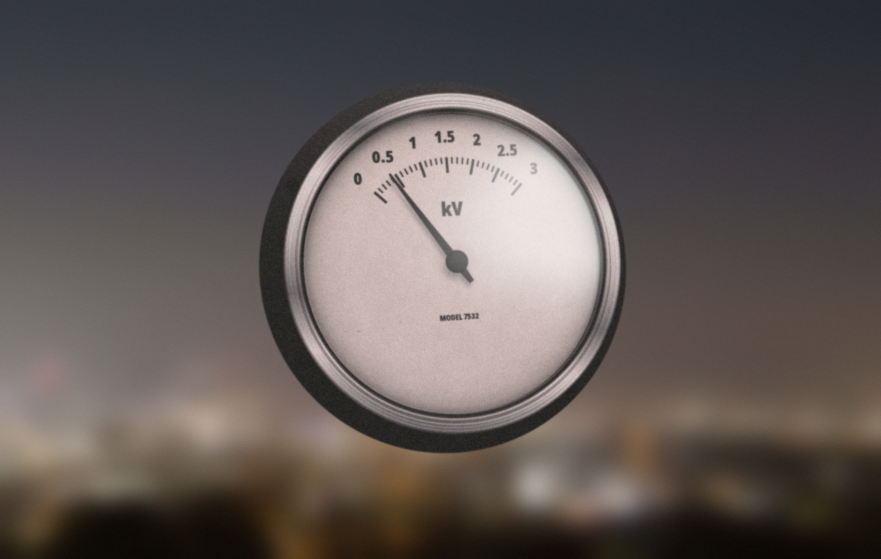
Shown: 0.4; kV
